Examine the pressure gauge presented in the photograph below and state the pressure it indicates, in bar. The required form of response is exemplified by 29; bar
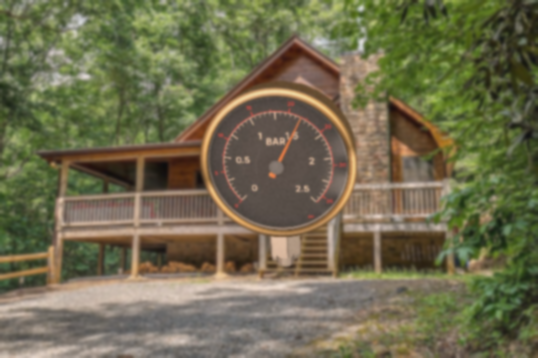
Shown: 1.5; bar
